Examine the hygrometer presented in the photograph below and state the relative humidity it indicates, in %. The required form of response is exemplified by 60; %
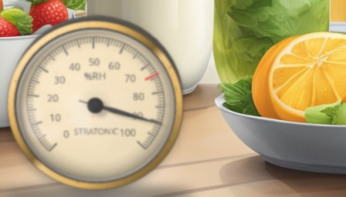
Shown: 90; %
